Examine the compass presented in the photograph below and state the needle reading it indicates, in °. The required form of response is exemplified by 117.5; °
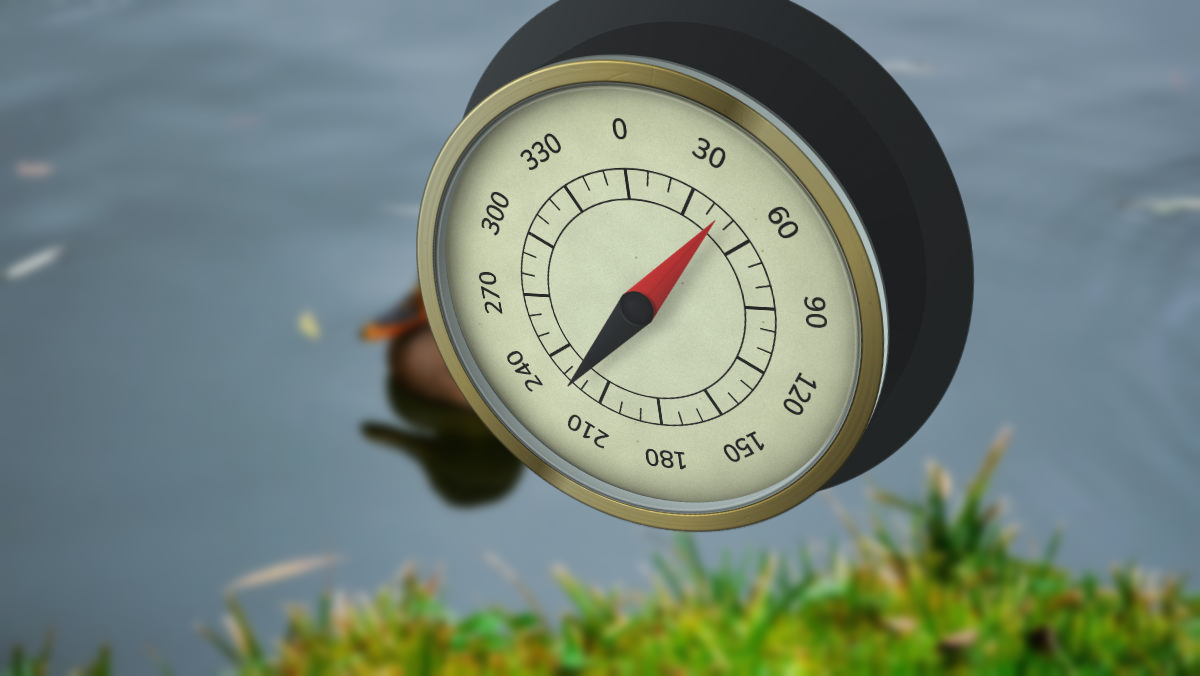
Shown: 45; °
